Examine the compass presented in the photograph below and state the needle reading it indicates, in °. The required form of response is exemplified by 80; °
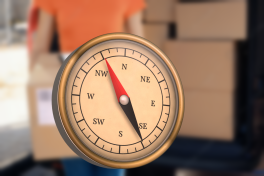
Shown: 330; °
